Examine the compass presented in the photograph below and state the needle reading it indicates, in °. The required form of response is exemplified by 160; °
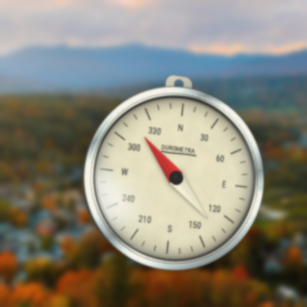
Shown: 315; °
